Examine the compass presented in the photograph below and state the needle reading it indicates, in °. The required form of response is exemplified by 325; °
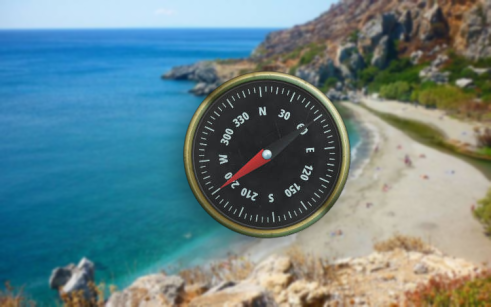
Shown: 240; °
